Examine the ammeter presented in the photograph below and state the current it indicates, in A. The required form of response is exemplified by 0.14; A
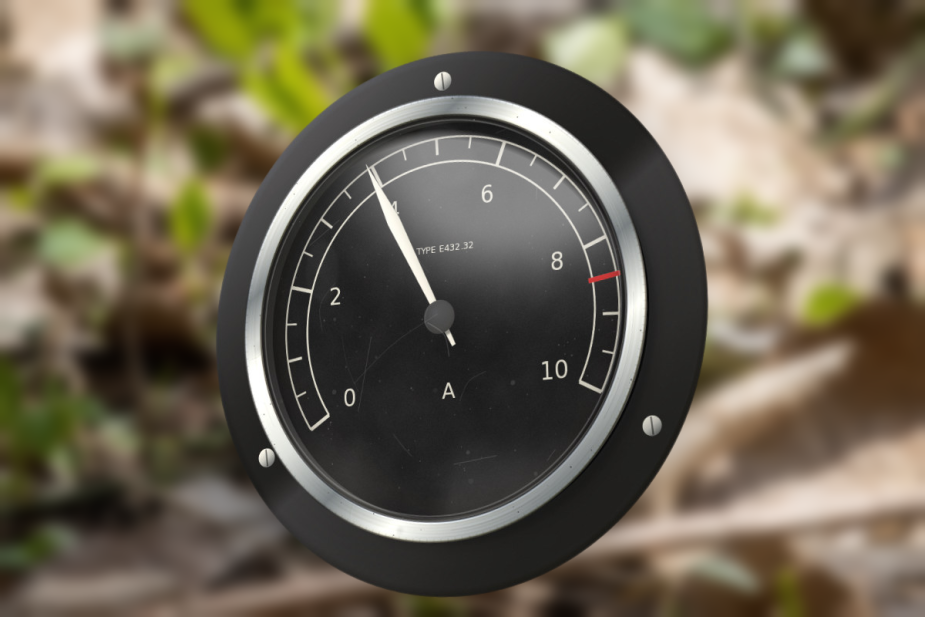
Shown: 4; A
